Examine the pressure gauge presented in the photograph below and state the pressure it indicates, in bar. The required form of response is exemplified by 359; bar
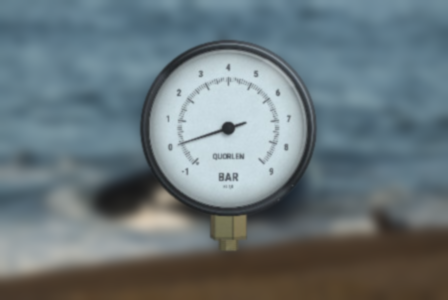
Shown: 0; bar
